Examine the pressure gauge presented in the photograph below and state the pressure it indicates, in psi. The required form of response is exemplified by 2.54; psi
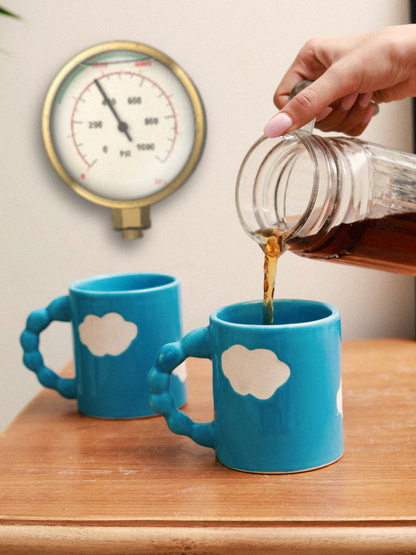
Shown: 400; psi
